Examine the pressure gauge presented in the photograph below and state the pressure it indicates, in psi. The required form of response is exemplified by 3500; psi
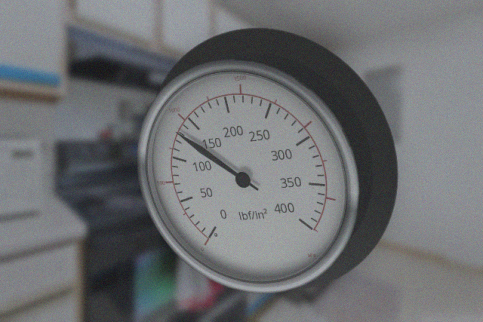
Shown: 130; psi
